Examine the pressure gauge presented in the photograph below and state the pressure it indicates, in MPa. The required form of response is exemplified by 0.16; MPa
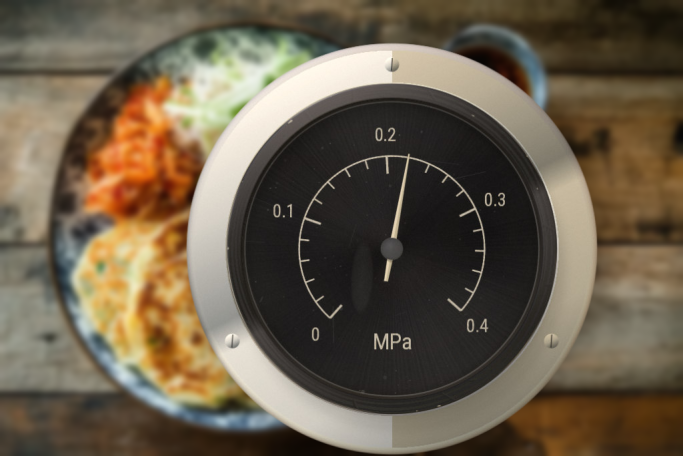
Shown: 0.22; MPa
